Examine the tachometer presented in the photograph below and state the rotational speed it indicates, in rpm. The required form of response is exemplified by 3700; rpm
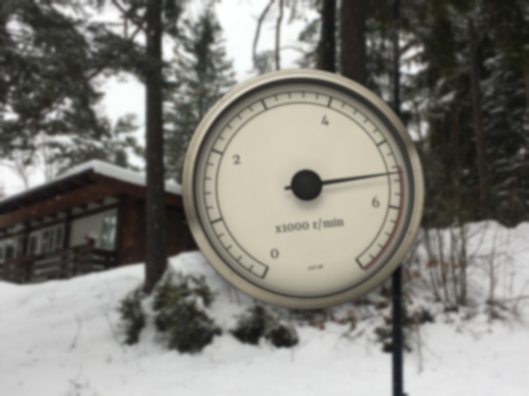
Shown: 5500; rpm
